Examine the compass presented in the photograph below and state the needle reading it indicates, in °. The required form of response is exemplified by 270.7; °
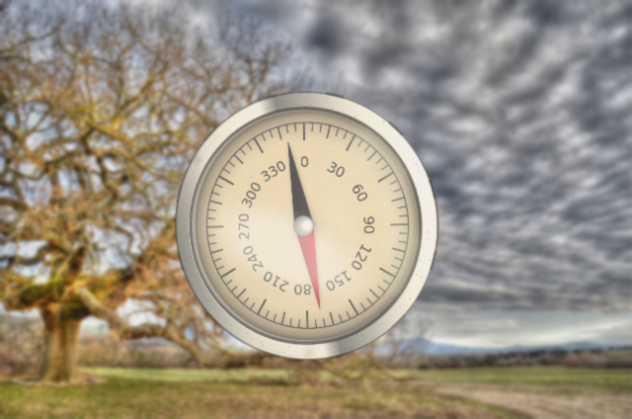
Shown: 170; °
